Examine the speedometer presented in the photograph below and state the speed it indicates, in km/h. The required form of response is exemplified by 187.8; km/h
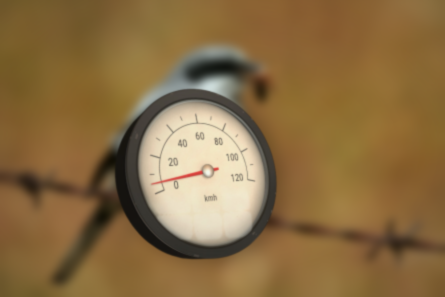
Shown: 5; km/h
